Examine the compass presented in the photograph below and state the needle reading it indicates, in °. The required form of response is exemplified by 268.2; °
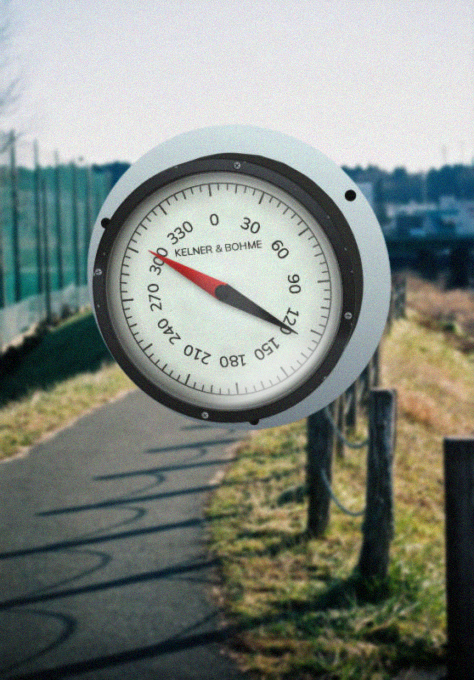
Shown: 305; °
